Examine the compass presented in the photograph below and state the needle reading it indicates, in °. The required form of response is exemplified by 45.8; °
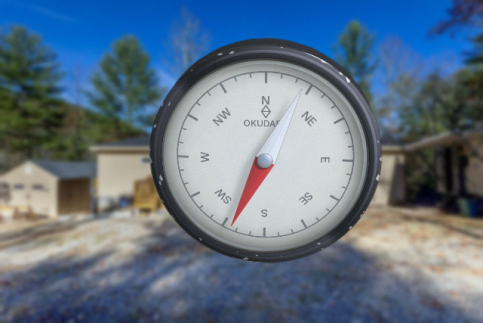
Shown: 205; °
